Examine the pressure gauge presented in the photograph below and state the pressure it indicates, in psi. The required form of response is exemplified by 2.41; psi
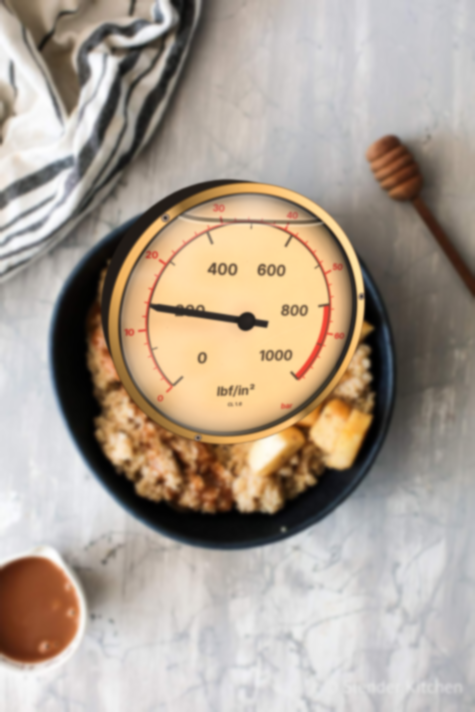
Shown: 200; psi
